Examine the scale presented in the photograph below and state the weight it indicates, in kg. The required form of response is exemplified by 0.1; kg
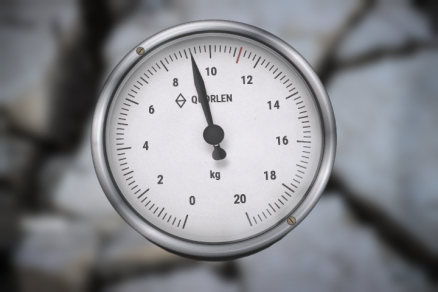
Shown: 9.2; kg
